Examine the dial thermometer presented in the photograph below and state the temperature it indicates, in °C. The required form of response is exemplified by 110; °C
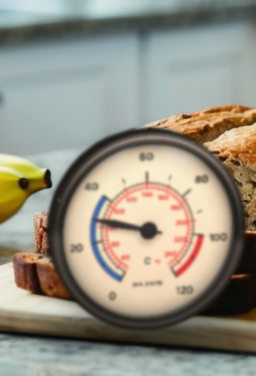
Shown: 30; °C
